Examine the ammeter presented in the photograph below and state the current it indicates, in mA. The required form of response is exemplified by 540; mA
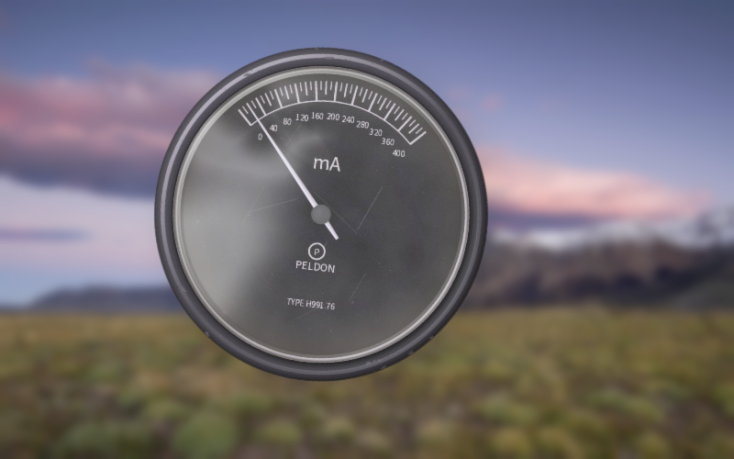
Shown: 20; mA
